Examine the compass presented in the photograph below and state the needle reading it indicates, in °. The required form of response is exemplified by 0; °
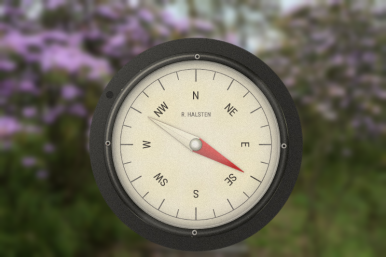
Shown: 120; °
